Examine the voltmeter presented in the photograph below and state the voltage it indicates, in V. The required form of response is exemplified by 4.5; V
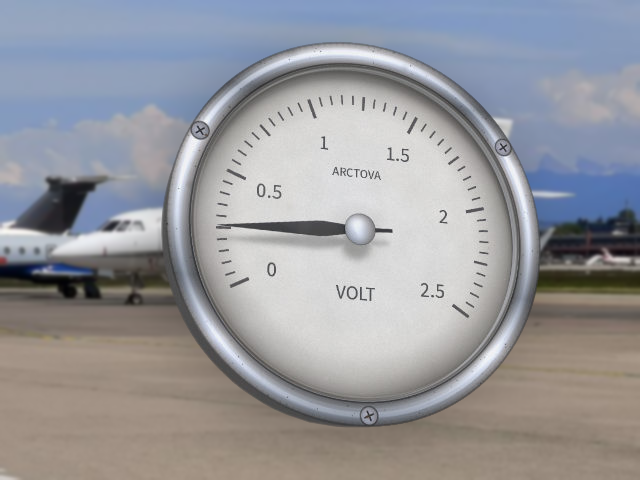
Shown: 0.25; V
